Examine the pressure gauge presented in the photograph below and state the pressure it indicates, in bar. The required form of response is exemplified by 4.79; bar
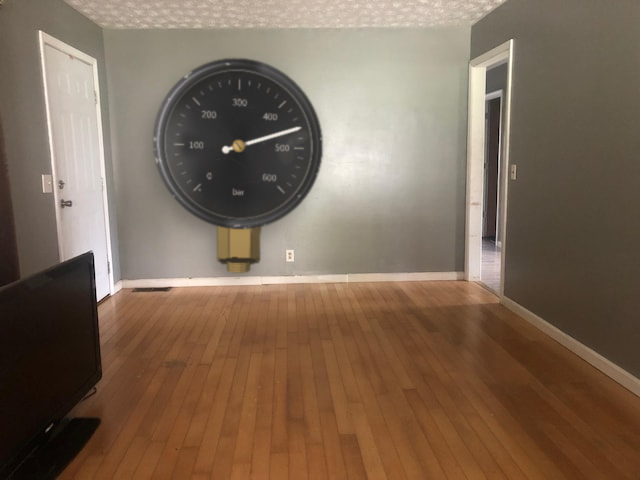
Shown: 460; bar
